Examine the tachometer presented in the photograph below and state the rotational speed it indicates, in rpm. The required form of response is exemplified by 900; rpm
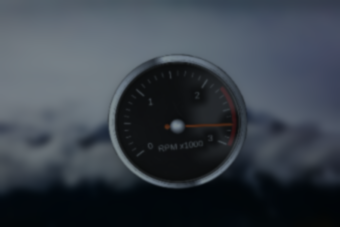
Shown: 2700; rpm
